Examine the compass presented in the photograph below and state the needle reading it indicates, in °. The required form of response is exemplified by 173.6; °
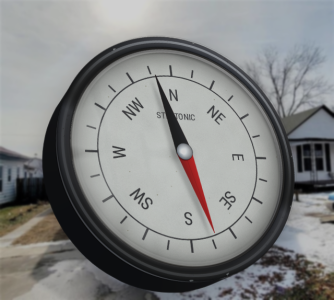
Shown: 165; °
